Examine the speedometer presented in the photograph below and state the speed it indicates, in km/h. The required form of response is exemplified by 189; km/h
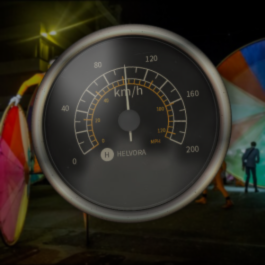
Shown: 100; km/h
